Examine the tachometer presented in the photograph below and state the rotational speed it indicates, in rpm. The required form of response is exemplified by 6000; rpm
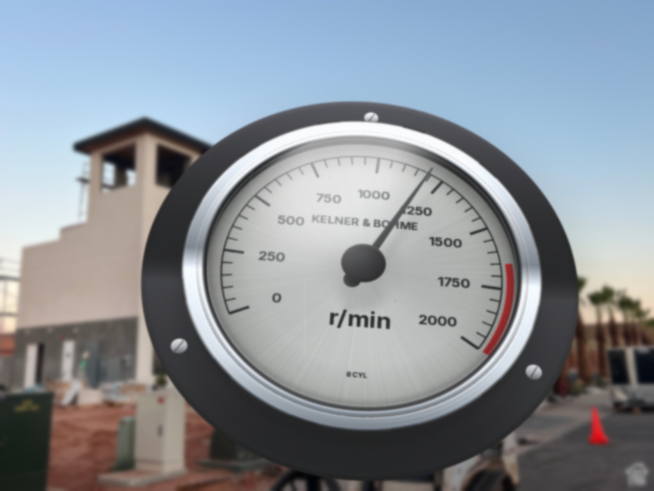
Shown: 1200; rpm
